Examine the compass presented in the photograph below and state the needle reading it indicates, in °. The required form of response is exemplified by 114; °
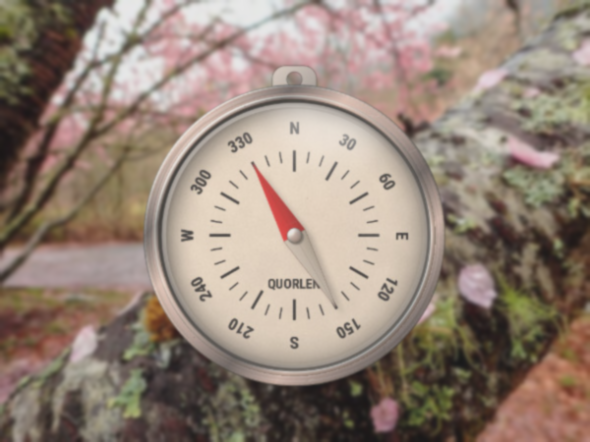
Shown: 330; °
